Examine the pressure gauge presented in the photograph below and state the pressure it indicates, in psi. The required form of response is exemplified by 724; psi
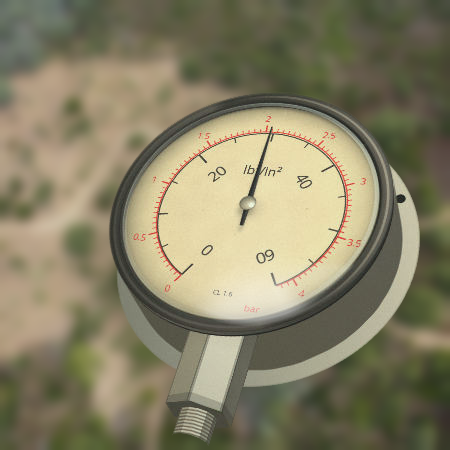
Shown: 30; psi
